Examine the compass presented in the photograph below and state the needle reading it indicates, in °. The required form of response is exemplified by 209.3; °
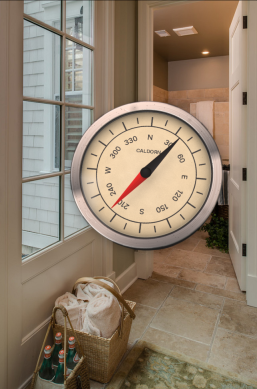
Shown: 217.5; °
